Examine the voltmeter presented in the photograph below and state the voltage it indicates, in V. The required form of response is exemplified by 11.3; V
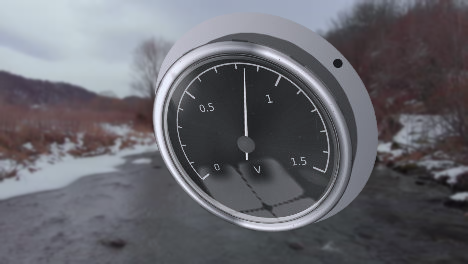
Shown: 0.85; V
